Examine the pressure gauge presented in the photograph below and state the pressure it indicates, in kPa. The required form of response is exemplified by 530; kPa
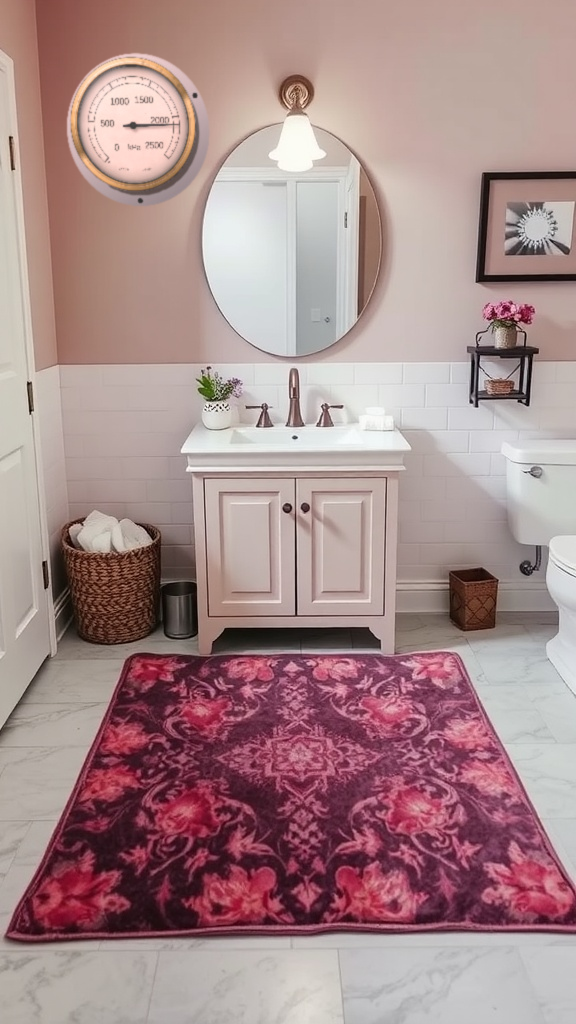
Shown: 2100; kPa
